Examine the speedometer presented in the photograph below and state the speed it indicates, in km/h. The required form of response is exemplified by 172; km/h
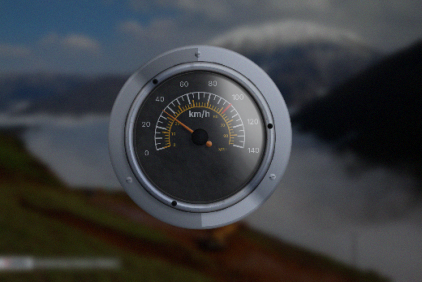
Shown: 35; km/h
